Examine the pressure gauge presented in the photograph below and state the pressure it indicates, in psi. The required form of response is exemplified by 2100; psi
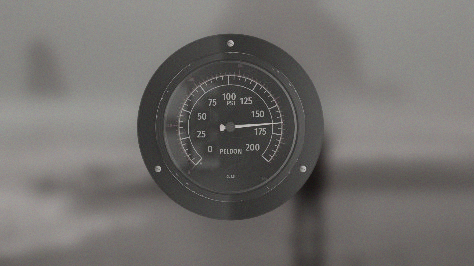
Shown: 165; psi
